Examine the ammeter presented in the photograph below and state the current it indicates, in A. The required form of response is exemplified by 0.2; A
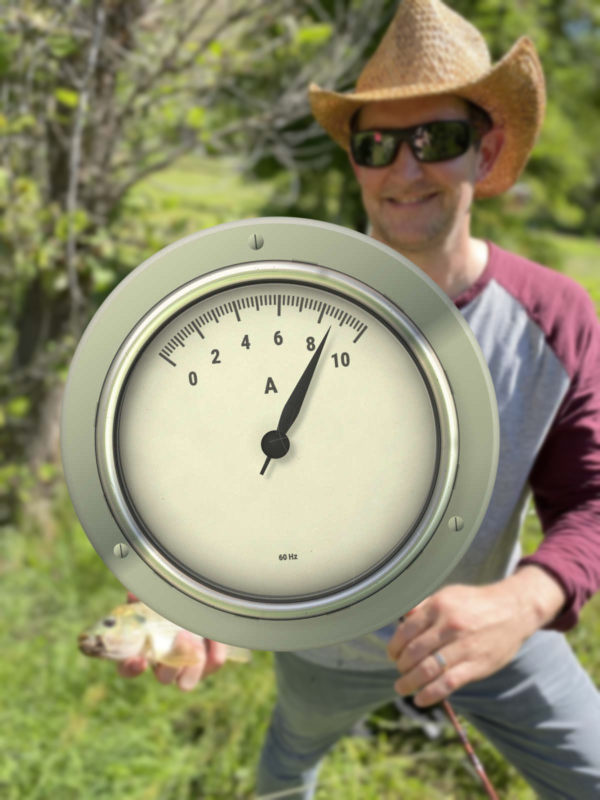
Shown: 8.6; A
